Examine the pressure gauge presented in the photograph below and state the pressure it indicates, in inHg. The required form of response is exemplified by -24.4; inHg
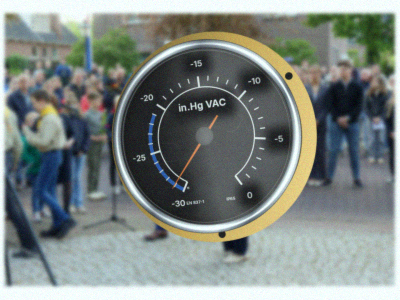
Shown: -29; inHg
